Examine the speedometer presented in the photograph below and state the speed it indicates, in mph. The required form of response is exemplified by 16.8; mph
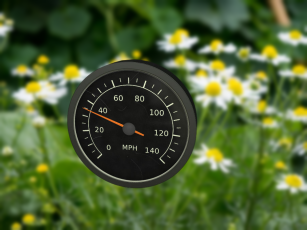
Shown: 35; mph
